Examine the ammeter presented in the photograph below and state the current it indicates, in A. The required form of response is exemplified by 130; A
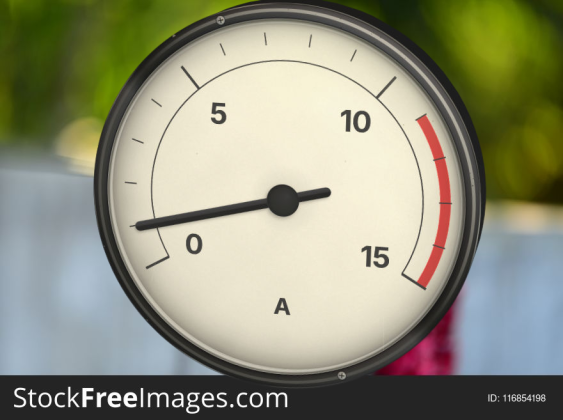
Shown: 1; A
